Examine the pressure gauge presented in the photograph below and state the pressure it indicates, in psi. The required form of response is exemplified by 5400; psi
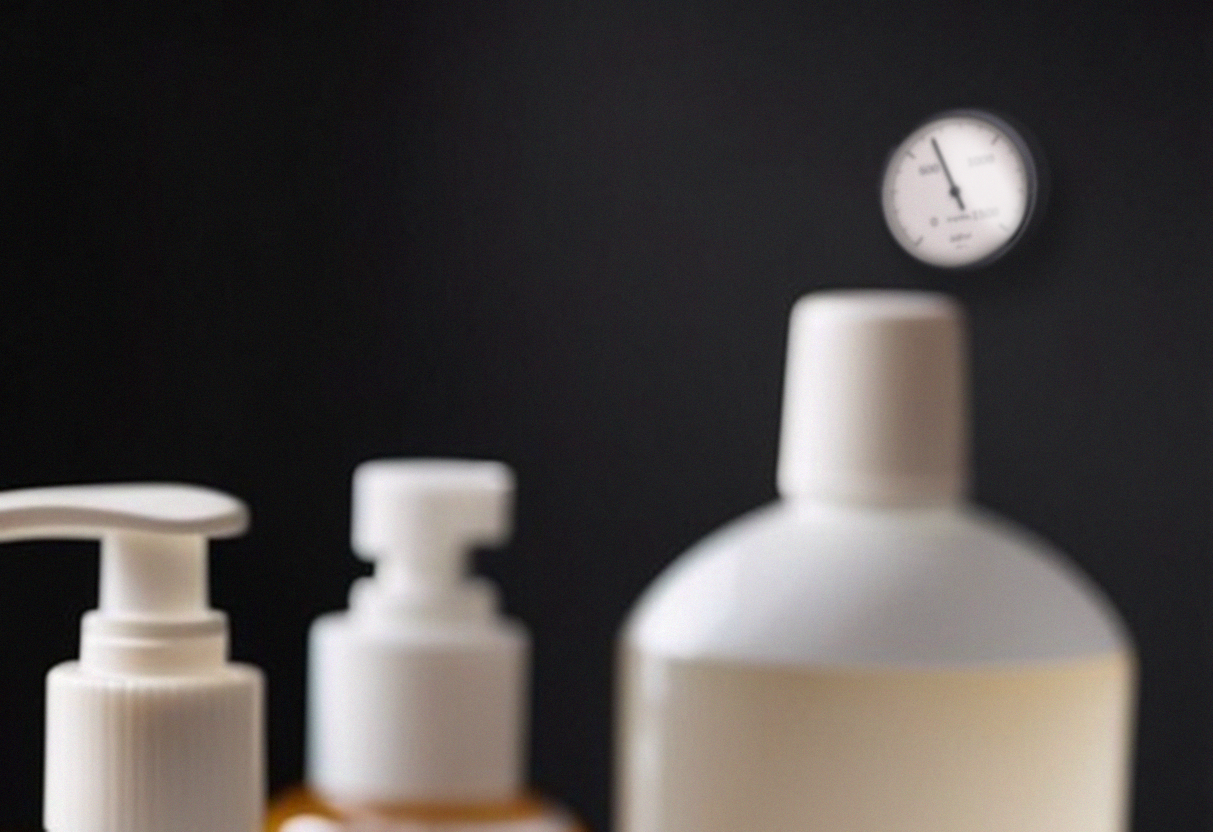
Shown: 650; psi
